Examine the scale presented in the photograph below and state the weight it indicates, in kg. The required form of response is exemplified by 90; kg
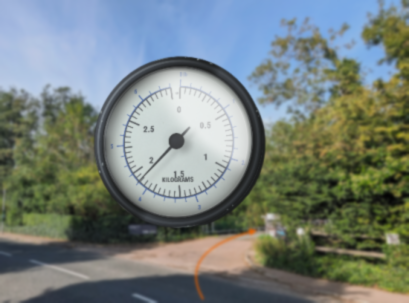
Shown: 1.9; kg
